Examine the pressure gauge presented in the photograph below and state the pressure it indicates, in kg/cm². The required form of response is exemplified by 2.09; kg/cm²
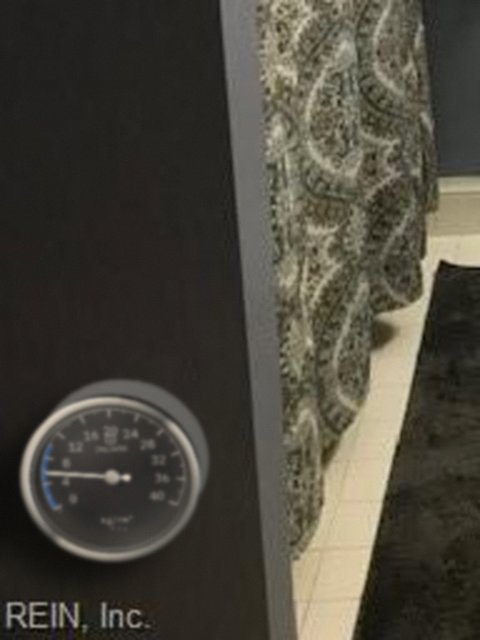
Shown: 6; kg/cm²
